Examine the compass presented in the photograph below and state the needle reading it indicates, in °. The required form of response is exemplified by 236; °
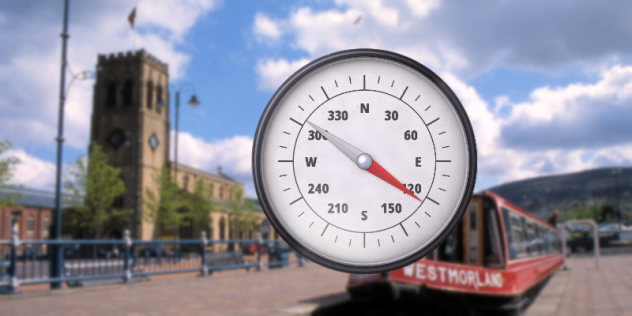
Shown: 125; °
